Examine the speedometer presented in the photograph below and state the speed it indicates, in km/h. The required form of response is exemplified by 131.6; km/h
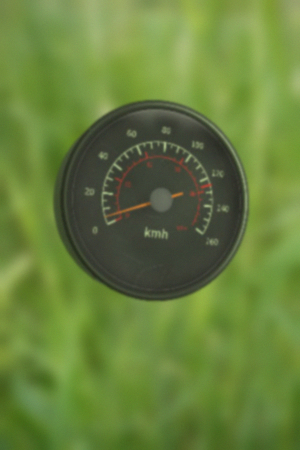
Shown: 5; km/h
